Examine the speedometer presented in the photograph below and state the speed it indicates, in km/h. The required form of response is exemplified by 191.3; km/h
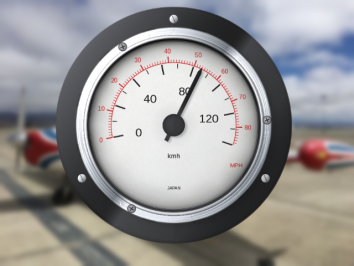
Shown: 85; km/h
